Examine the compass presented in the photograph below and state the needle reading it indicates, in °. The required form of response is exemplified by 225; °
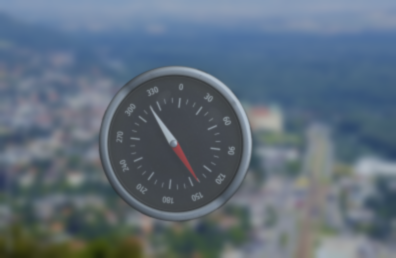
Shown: 140; °
